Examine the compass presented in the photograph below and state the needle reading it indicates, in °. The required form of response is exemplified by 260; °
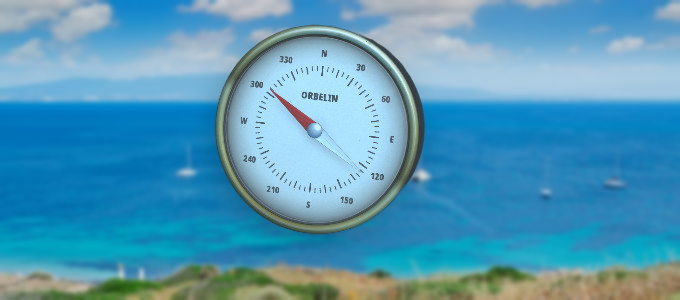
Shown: 305; °
